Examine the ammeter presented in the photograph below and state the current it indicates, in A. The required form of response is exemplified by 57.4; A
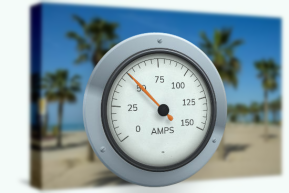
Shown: 50; A
